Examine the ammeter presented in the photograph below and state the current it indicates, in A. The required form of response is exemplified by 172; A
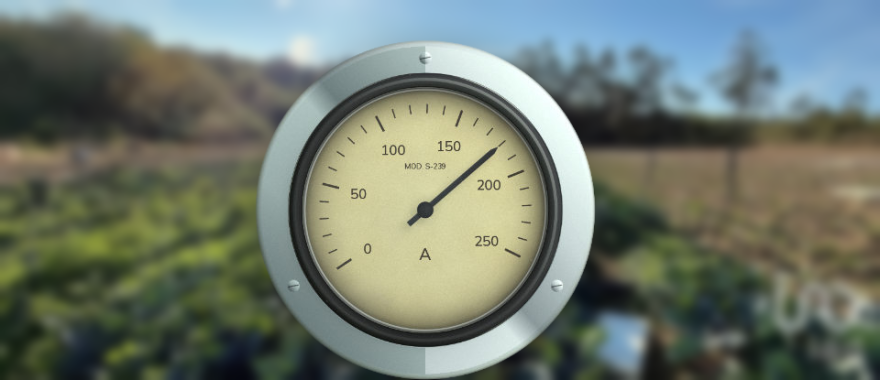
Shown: 180; A
